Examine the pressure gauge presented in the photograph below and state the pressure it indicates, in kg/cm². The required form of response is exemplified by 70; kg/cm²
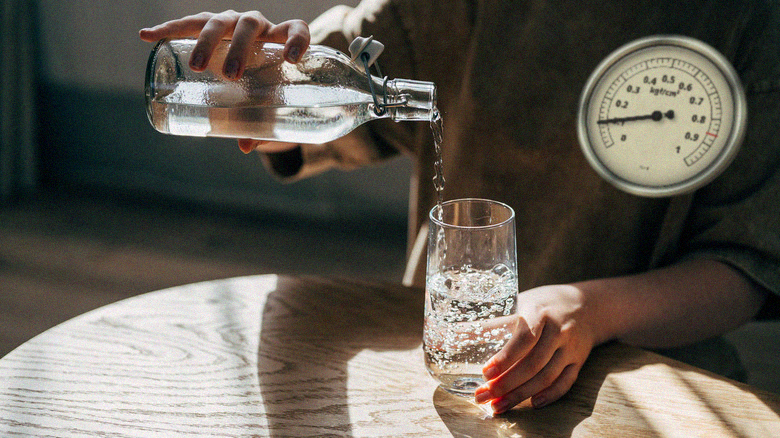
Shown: 0.1; kg/cm²
